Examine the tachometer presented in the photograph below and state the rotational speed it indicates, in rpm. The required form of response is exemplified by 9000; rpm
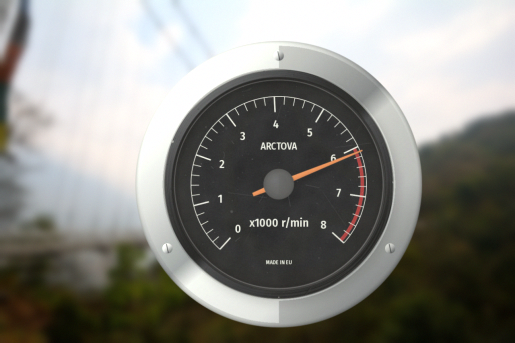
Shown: 6100; rpm
